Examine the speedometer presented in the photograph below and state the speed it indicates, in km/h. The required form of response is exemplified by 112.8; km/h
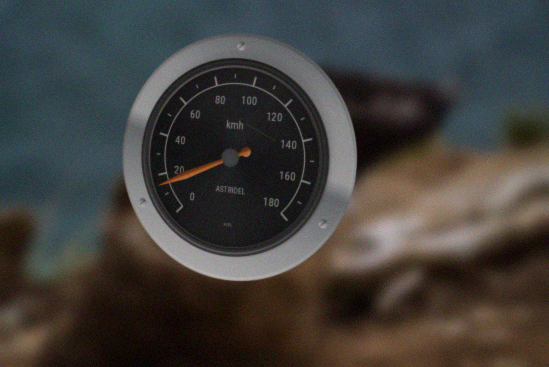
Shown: 15; km/h
